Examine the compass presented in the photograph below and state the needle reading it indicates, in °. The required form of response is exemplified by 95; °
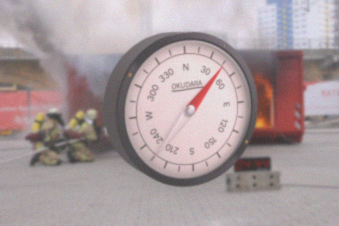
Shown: 45; °
